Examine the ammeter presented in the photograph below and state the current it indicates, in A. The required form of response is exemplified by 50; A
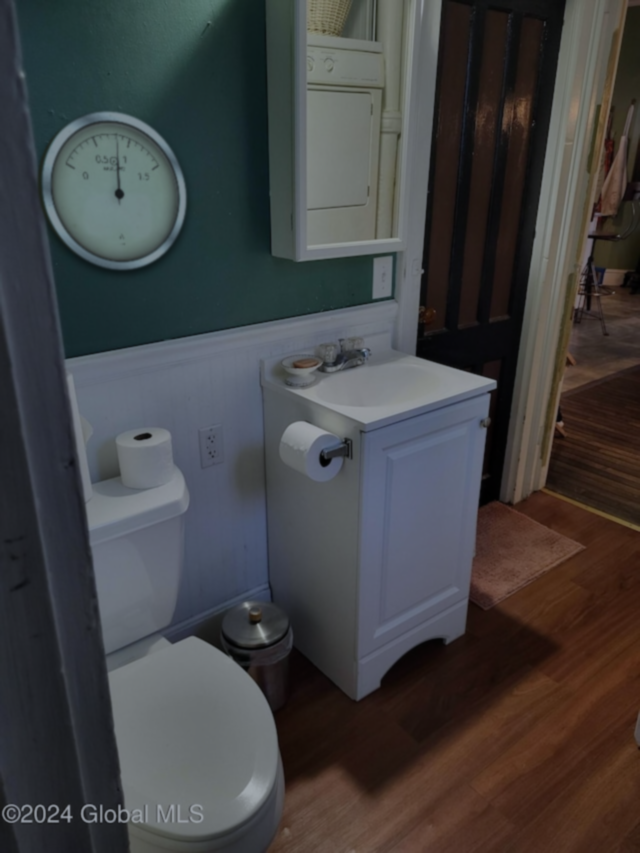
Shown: 0.8; A
